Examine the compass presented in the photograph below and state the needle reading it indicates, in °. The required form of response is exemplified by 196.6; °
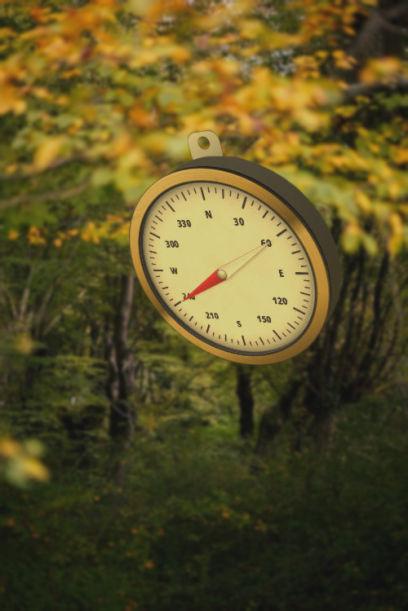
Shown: 240; °
